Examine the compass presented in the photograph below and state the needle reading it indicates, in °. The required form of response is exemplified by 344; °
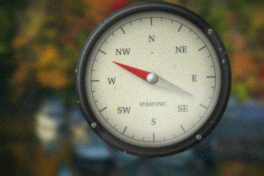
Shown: 295; °
